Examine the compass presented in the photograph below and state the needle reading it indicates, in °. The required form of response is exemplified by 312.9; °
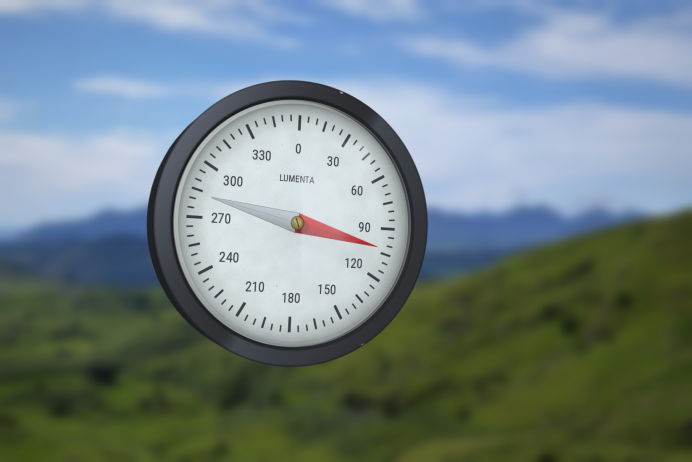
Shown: 102.5; °
